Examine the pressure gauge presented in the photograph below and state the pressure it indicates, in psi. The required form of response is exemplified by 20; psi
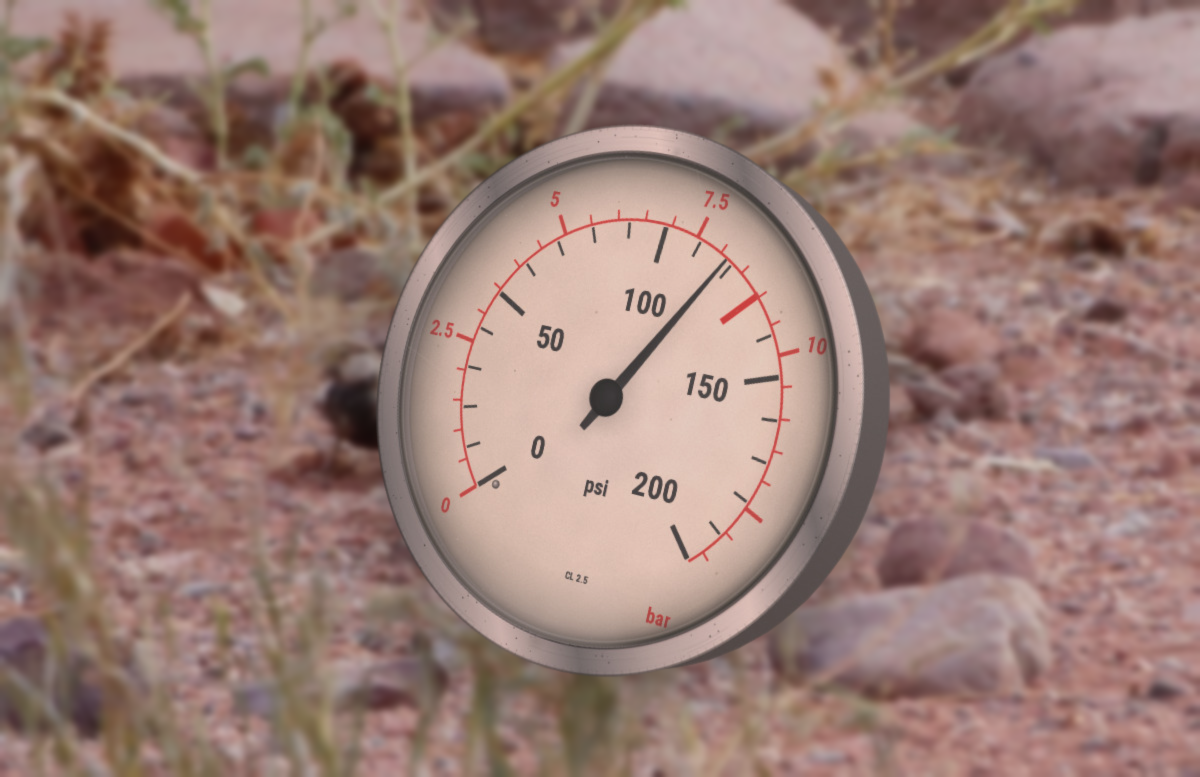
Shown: 120; psi
